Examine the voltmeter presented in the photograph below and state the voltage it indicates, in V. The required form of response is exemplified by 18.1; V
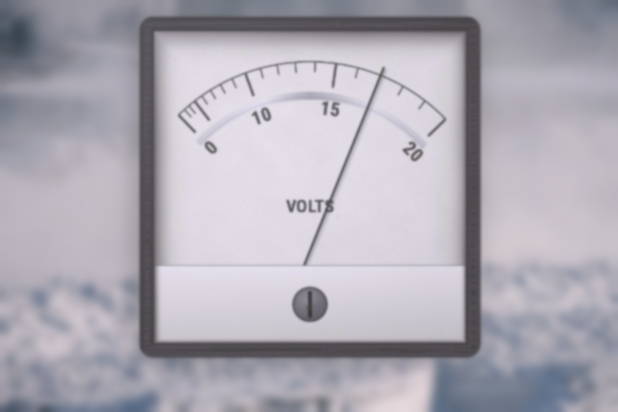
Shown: 17; V
